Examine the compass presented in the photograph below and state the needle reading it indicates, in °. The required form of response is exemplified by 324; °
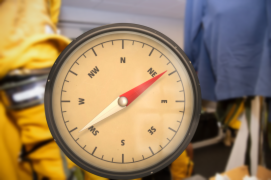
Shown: 55; °
